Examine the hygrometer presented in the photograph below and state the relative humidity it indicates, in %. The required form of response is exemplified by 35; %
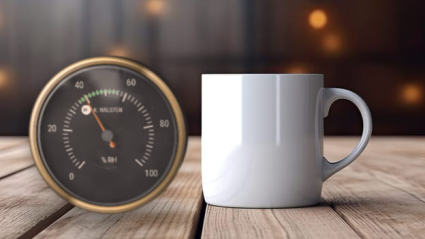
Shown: 40; %
